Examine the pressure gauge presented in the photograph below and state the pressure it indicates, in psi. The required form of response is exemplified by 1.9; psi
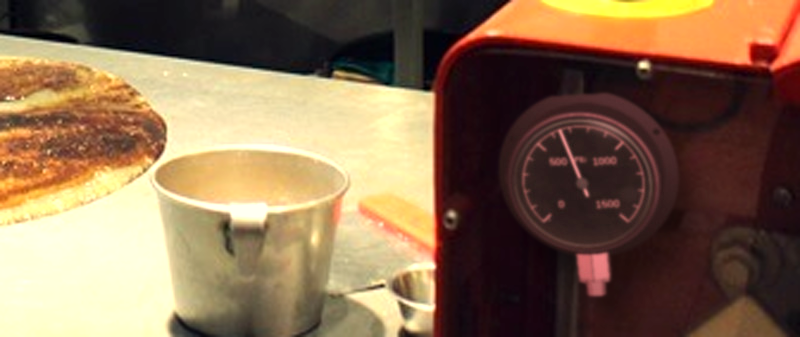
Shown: 650; psi
